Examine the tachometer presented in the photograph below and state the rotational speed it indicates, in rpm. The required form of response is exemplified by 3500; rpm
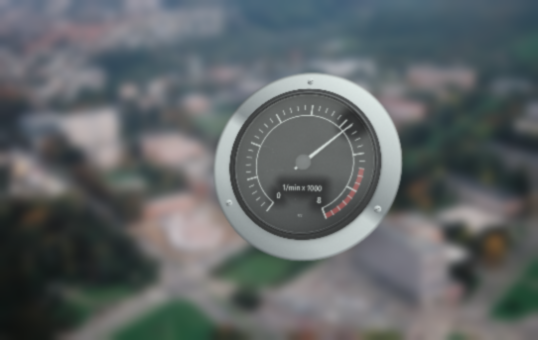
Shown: 5200; rpm
